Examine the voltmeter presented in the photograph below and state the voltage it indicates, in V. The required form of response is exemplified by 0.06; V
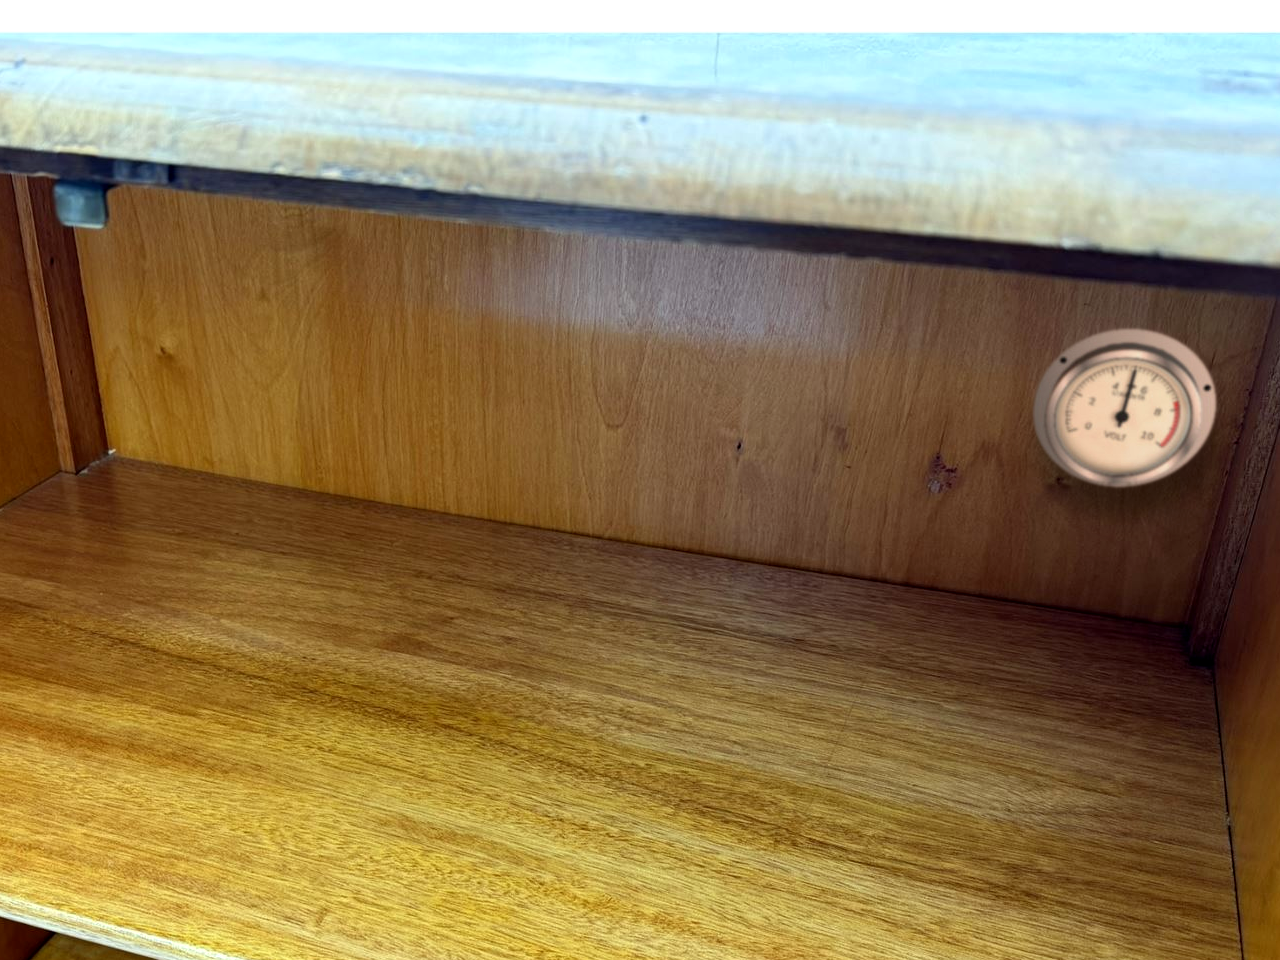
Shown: 5; V
